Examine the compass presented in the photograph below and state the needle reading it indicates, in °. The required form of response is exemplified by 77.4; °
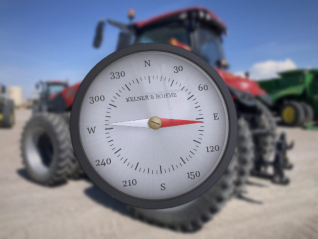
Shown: 95; °
